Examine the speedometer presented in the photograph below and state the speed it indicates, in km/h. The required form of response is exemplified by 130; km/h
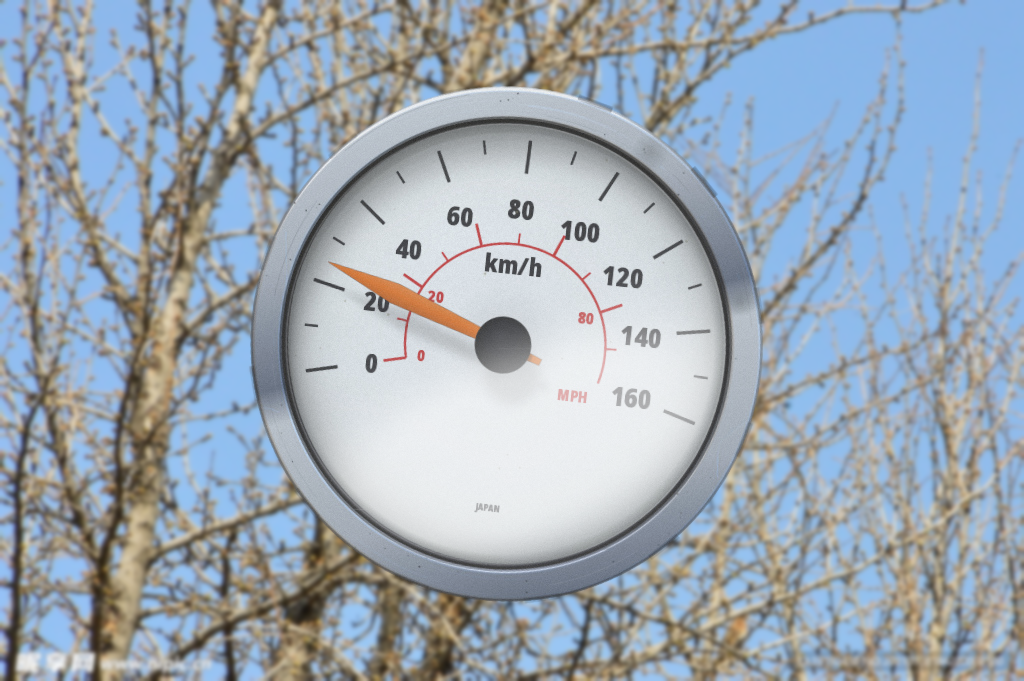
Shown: 25; km/h
